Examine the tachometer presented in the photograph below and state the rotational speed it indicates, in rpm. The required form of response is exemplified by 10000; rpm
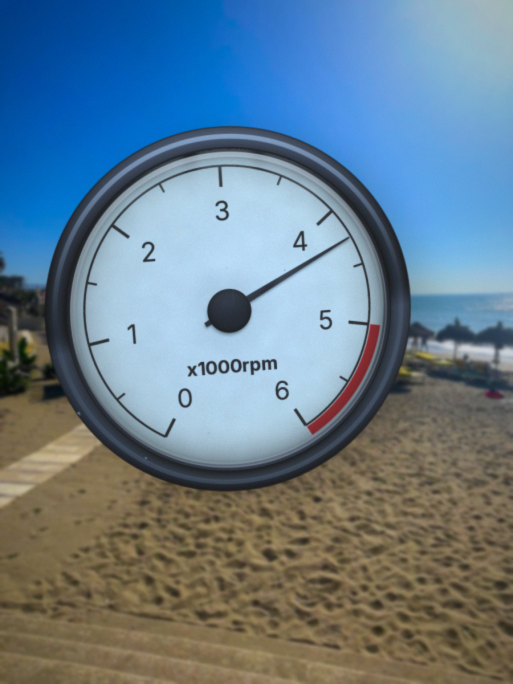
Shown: 4250; rpm
